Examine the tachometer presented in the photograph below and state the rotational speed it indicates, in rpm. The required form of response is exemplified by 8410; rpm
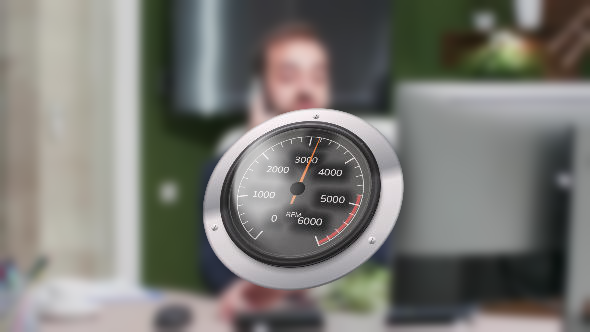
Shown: 3200; rpm
